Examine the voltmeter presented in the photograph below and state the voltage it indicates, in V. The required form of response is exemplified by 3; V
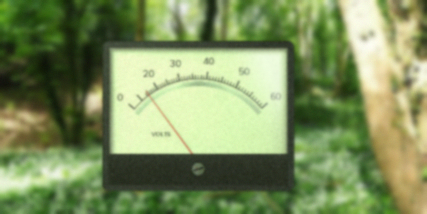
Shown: 15; V
